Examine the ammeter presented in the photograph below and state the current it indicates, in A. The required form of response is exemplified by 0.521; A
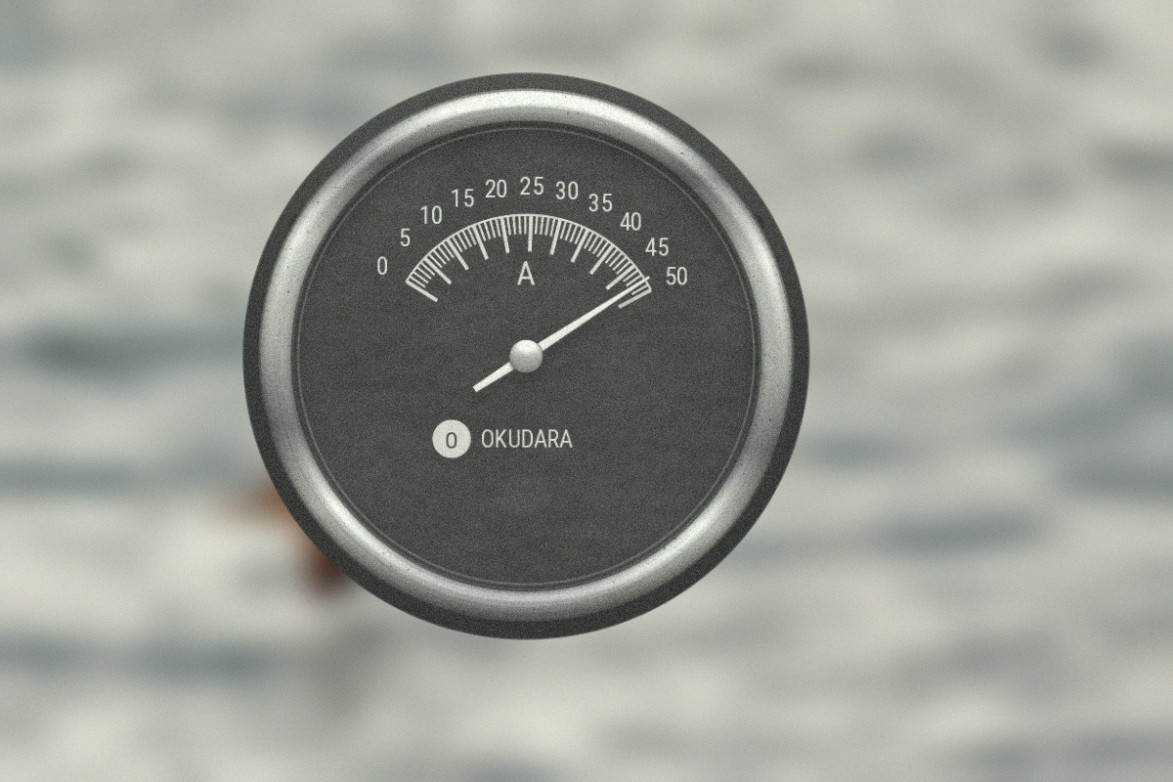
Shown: 48; A
